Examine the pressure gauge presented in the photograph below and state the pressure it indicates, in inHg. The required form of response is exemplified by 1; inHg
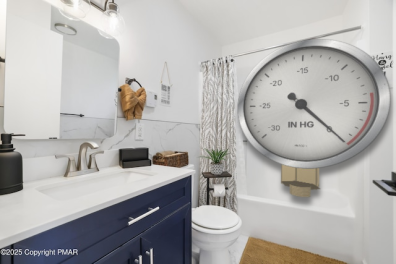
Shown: 0; inHg
